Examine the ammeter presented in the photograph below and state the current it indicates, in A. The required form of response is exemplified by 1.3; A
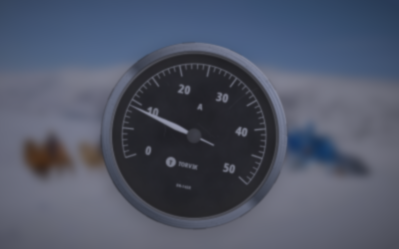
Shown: 9; A
